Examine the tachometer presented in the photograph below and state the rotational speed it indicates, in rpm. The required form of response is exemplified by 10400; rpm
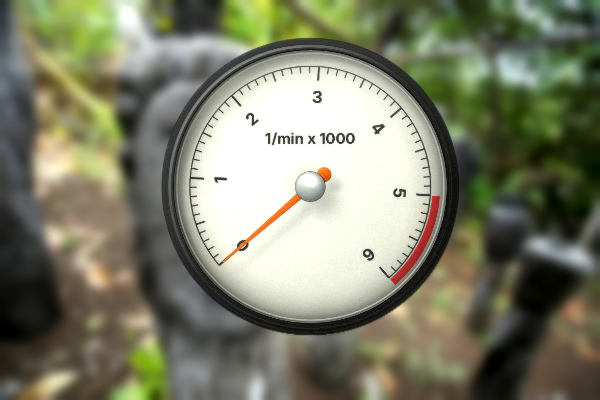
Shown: 0; rpm
